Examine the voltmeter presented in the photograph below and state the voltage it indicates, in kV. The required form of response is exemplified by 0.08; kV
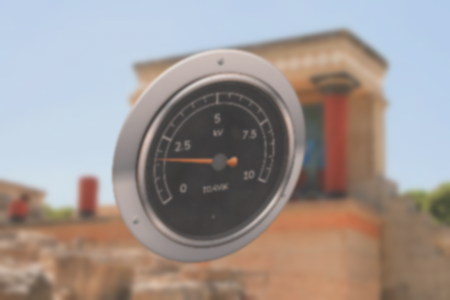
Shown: 1.75; kV
